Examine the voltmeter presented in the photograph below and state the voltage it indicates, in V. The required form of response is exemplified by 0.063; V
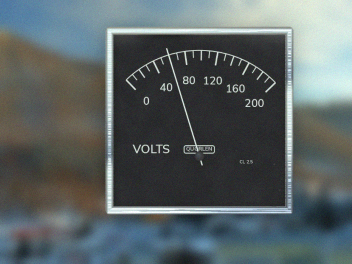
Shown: 60; V
